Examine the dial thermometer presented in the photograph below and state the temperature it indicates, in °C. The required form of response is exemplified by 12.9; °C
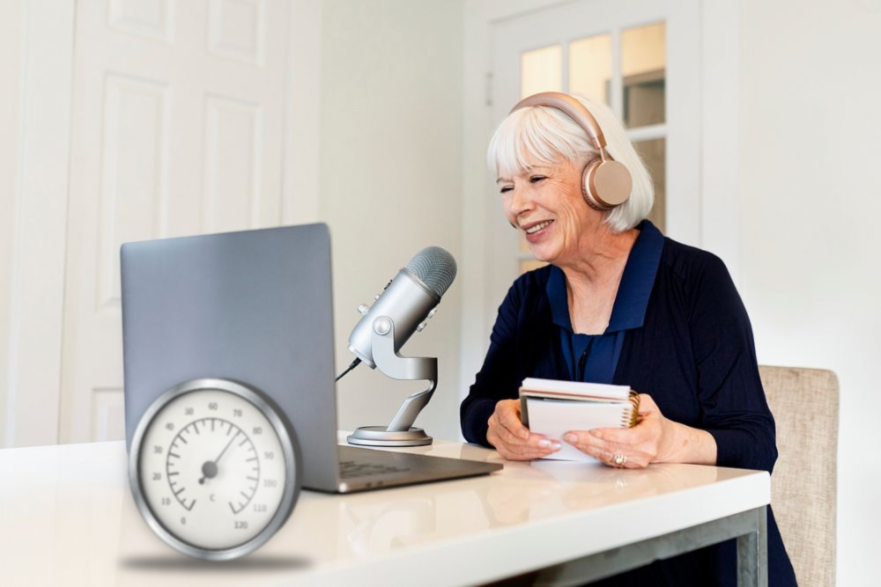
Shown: 75; °C
